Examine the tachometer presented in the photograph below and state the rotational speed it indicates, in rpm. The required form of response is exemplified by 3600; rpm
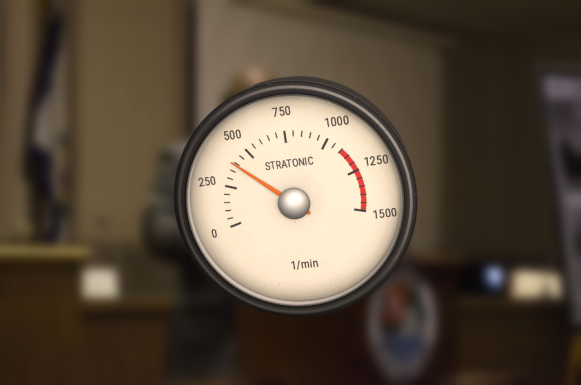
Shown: 400; rpm
